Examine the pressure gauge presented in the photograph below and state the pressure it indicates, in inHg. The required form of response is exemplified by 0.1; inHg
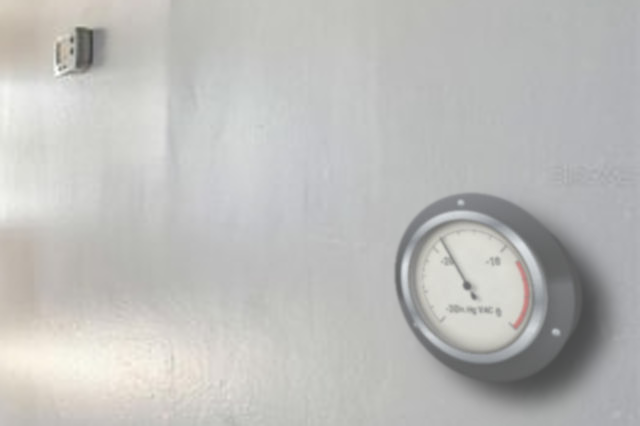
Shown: -18; inHg
